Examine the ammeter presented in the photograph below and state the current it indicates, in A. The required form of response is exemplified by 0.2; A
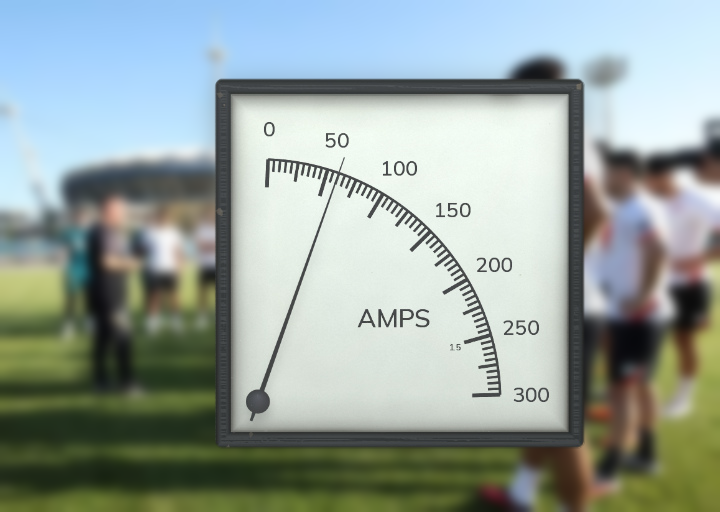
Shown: 60; A
